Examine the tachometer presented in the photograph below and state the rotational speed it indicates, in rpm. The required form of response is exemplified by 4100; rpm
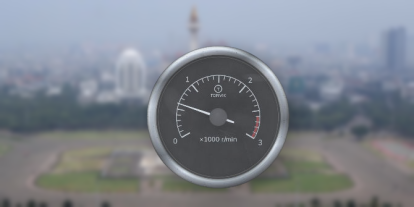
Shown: 600; rpm
